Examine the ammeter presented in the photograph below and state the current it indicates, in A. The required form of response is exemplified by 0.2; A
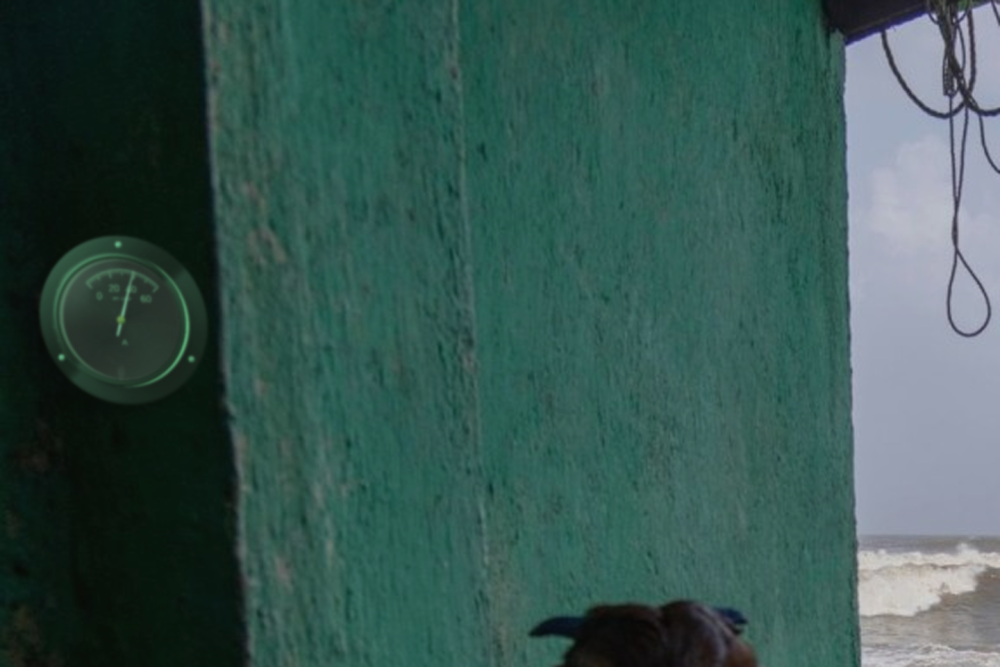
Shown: 40; A
